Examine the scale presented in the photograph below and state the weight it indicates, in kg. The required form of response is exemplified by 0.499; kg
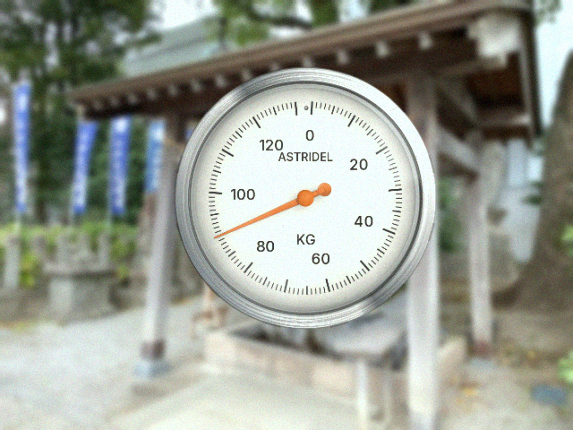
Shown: 90; kg
